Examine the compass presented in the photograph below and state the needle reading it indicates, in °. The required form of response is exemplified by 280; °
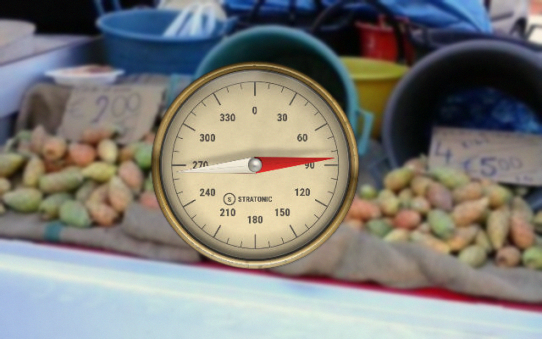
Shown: 85; °
